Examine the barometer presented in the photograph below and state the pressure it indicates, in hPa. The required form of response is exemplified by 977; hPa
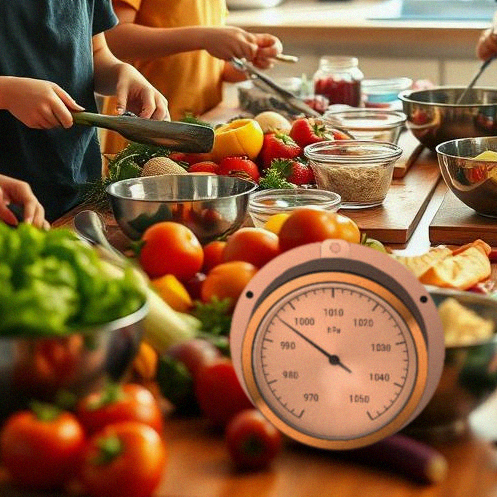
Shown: 996; hPa
